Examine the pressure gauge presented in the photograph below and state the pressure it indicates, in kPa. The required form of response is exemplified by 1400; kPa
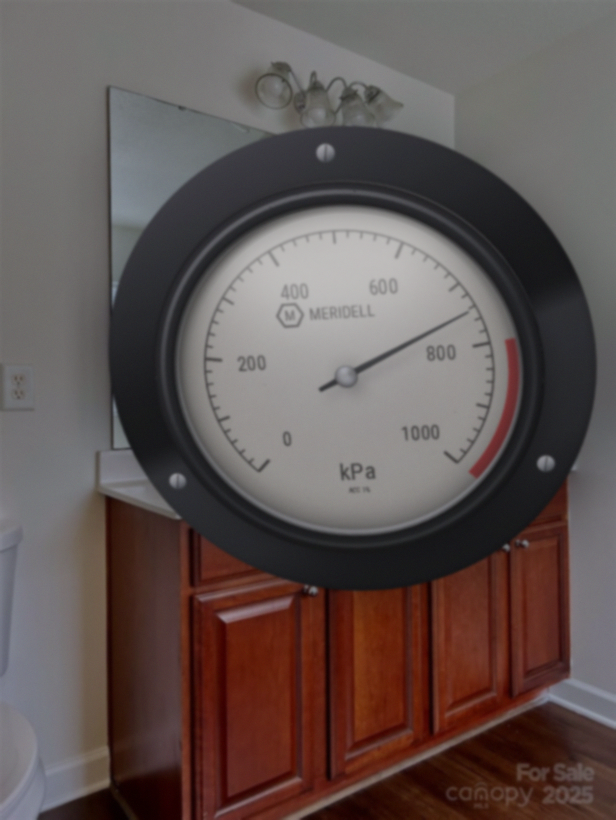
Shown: 740; kPa
